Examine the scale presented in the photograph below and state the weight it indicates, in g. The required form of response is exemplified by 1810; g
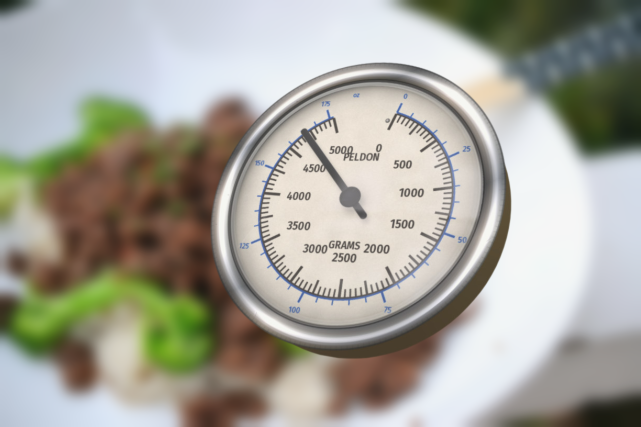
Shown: 4700; g
